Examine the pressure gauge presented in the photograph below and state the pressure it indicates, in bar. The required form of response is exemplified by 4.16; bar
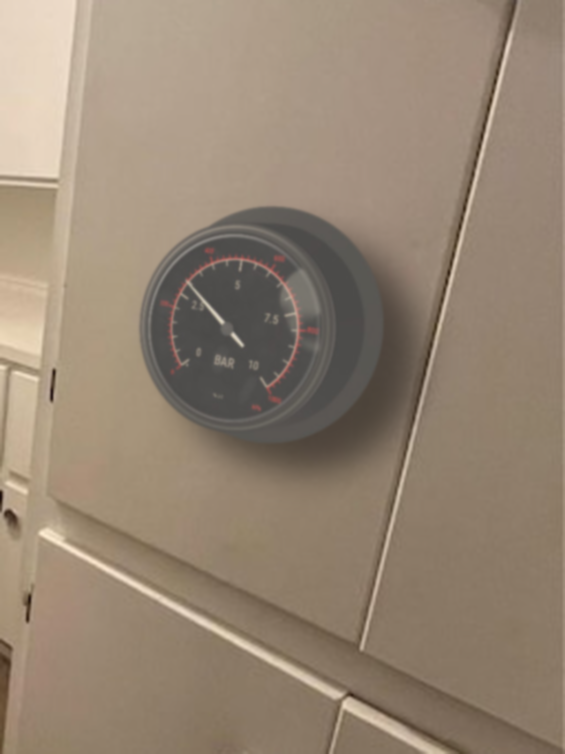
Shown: 3; bar
